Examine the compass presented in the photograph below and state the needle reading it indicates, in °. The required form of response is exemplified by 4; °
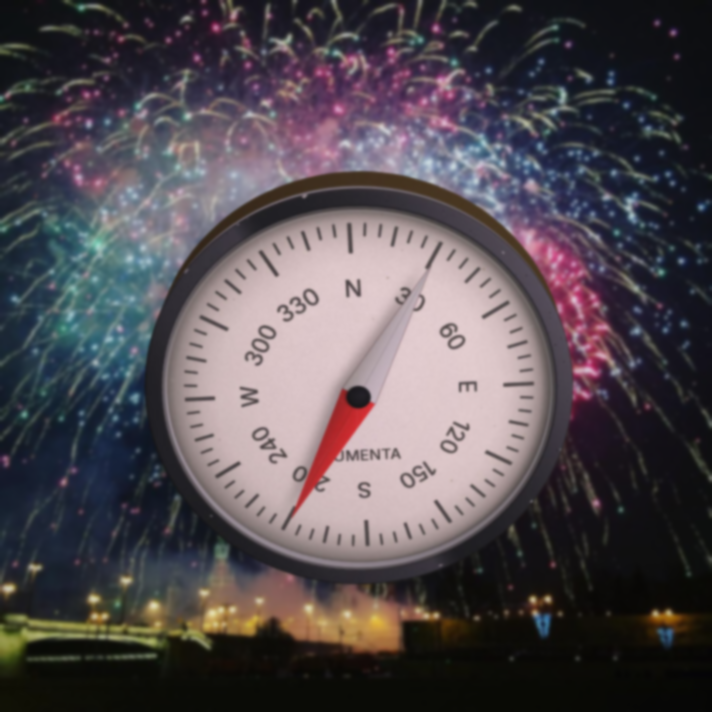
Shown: 210; °
